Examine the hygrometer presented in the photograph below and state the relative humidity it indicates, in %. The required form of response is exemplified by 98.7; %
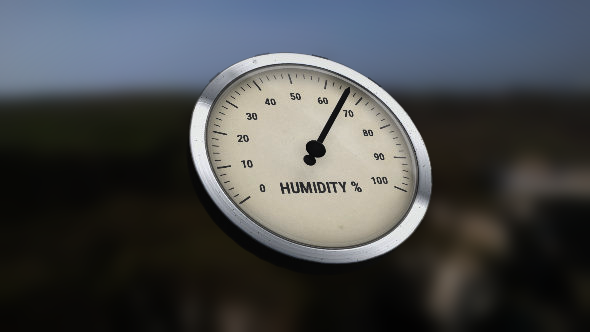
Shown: 66; %
